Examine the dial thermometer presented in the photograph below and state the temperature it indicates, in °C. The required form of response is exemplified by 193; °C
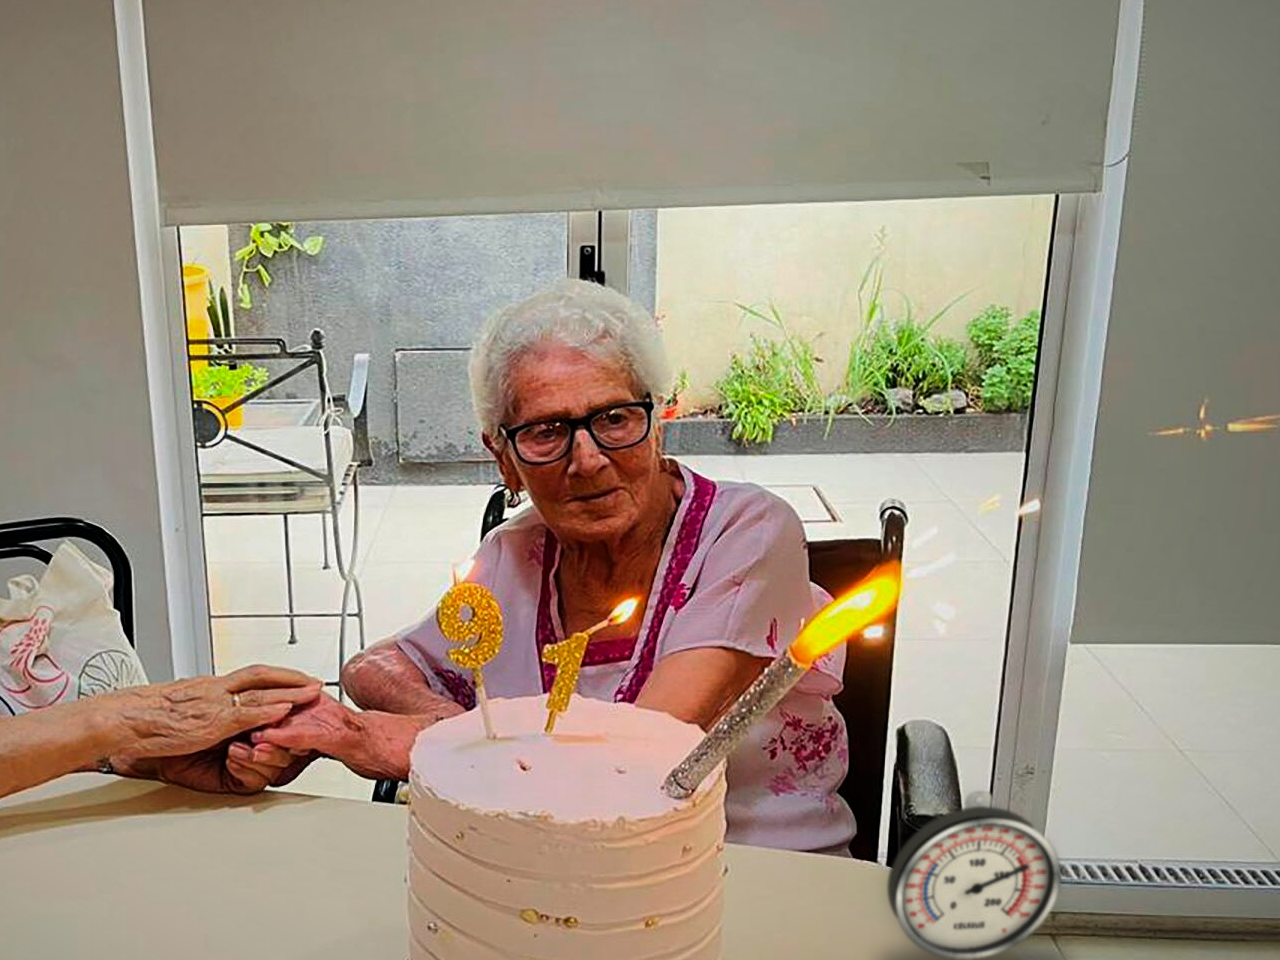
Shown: 150; °C
